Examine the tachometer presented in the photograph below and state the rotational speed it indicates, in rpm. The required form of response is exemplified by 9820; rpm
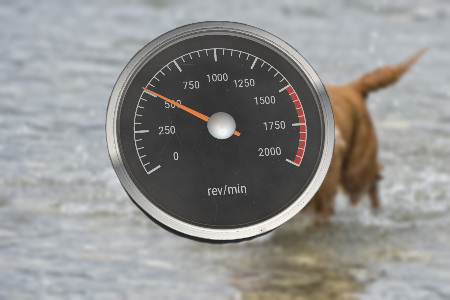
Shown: 500; rpm
